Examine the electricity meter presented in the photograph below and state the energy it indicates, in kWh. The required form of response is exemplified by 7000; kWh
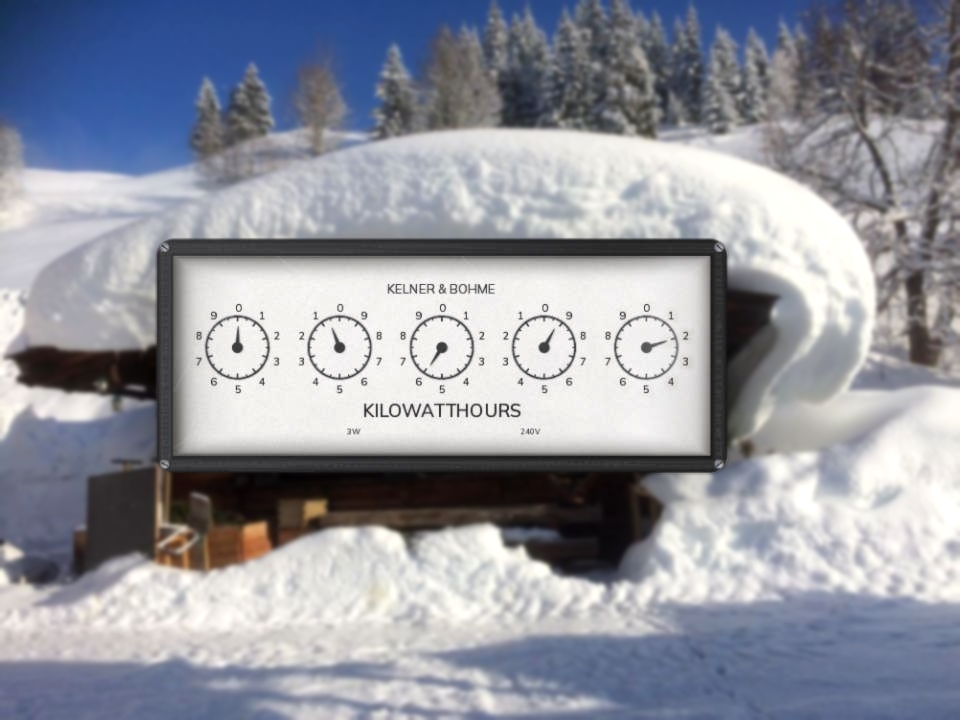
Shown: 592; kWh
